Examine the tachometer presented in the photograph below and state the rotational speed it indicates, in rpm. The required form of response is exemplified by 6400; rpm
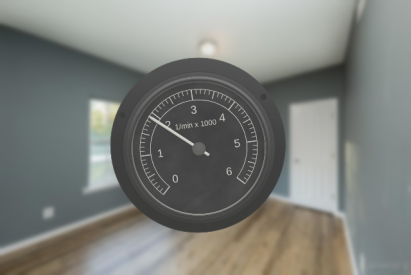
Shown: 1900; rpm
